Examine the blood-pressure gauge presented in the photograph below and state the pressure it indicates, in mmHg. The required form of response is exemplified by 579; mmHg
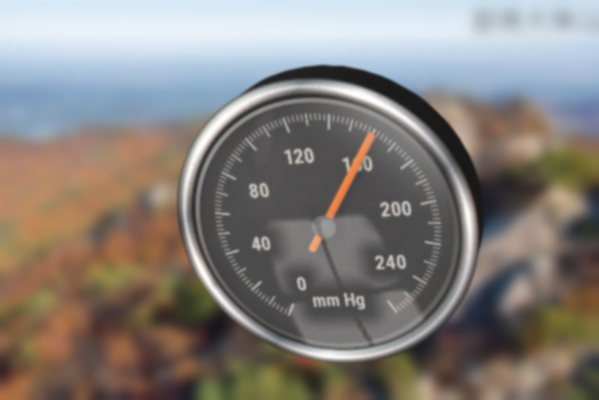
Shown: 160; mmHg
